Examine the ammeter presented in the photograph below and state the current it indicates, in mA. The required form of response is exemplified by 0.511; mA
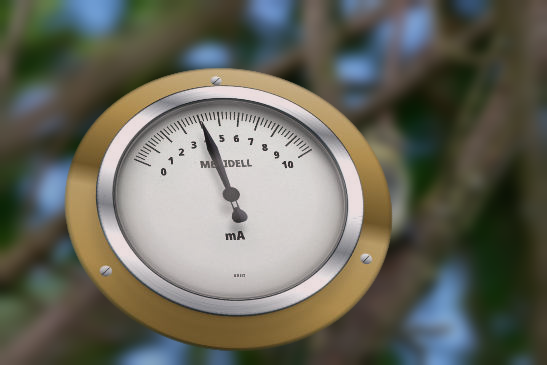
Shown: 4; mA
